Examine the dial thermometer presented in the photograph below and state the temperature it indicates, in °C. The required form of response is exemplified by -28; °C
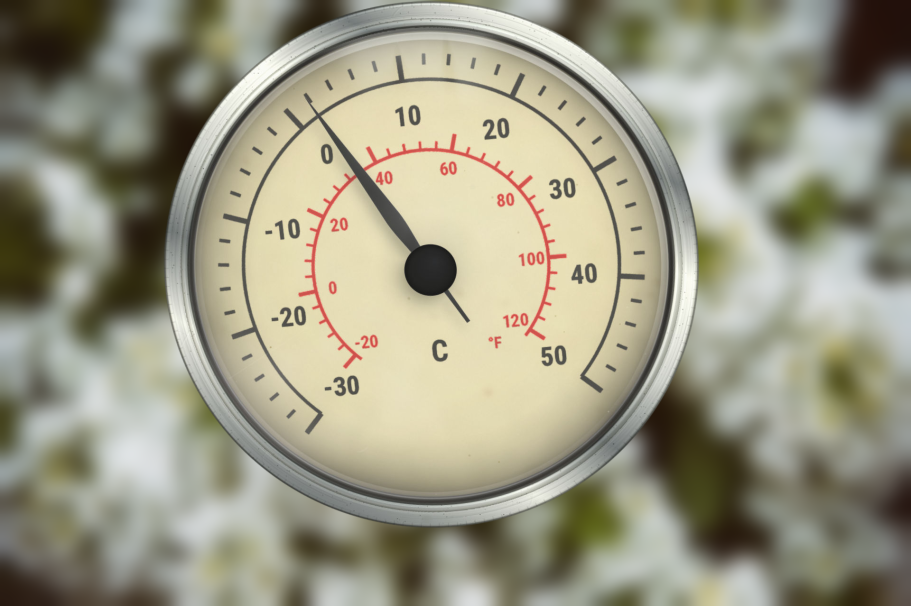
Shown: 2; °C
